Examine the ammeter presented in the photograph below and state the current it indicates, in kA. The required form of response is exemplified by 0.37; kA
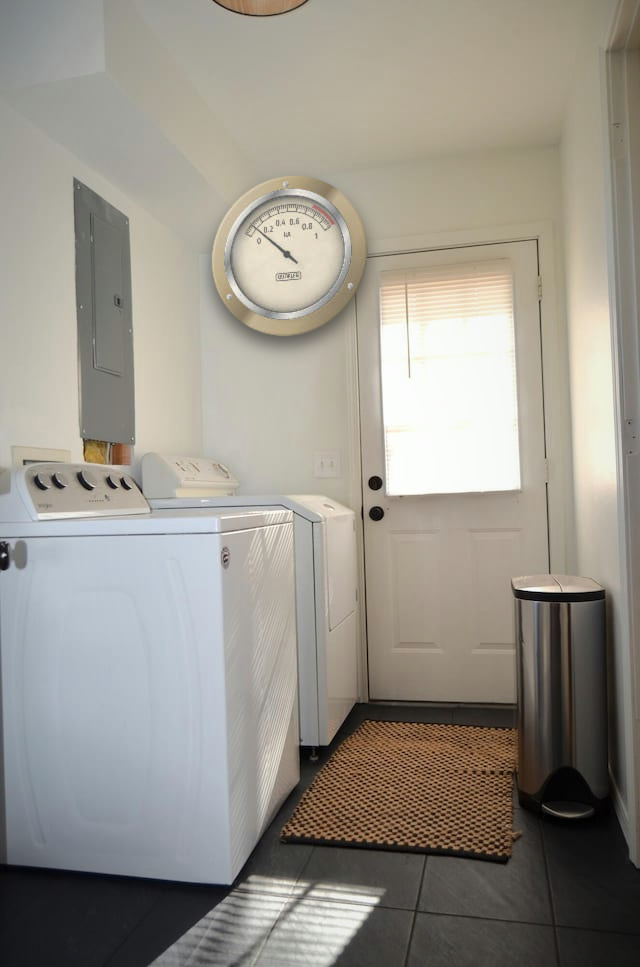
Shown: 0.1; kA
